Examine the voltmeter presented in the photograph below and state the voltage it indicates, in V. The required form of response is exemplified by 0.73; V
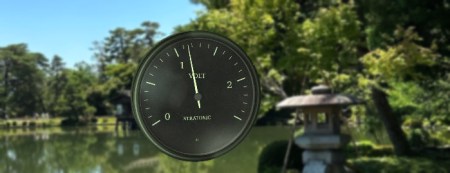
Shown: 1.15; V
